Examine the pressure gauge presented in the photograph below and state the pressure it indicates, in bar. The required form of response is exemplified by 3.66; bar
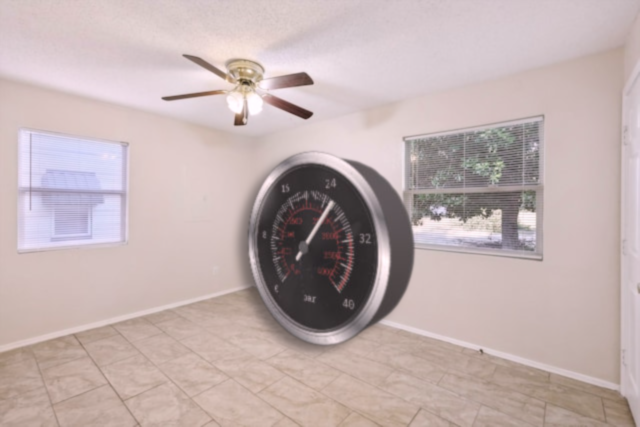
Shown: 26; bar
